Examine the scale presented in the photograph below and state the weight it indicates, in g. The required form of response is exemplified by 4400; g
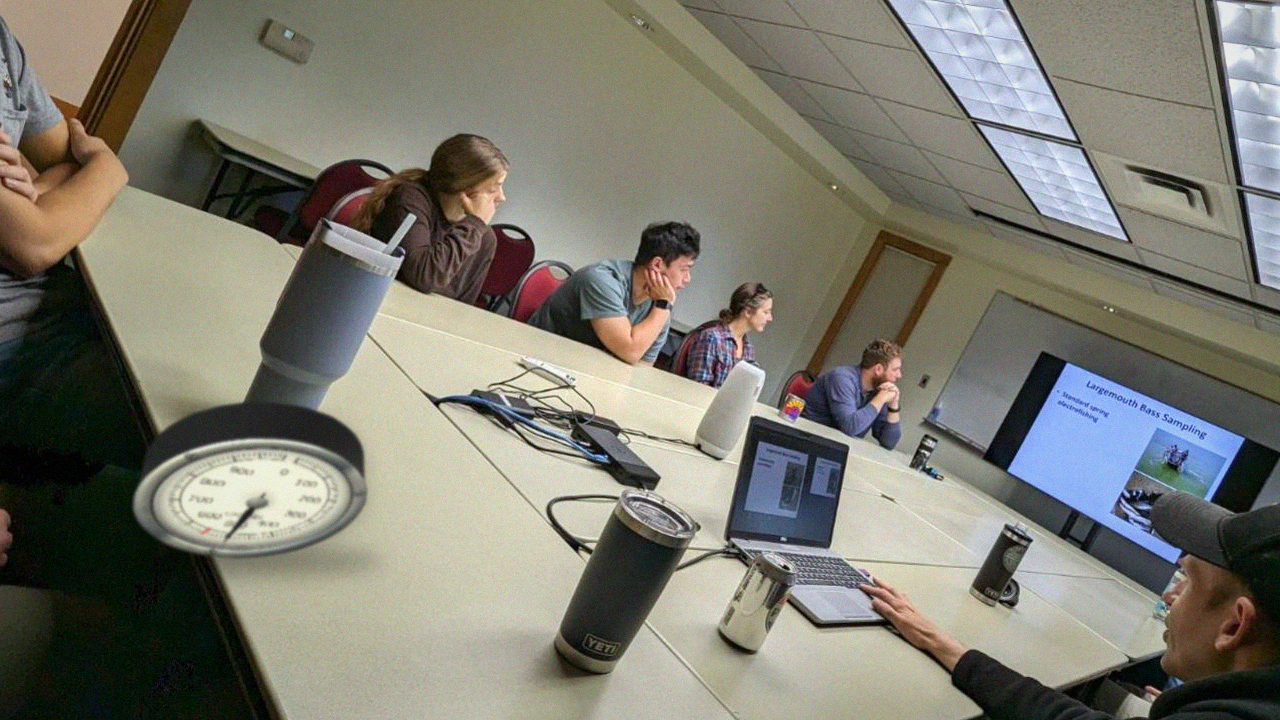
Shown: 500; g
